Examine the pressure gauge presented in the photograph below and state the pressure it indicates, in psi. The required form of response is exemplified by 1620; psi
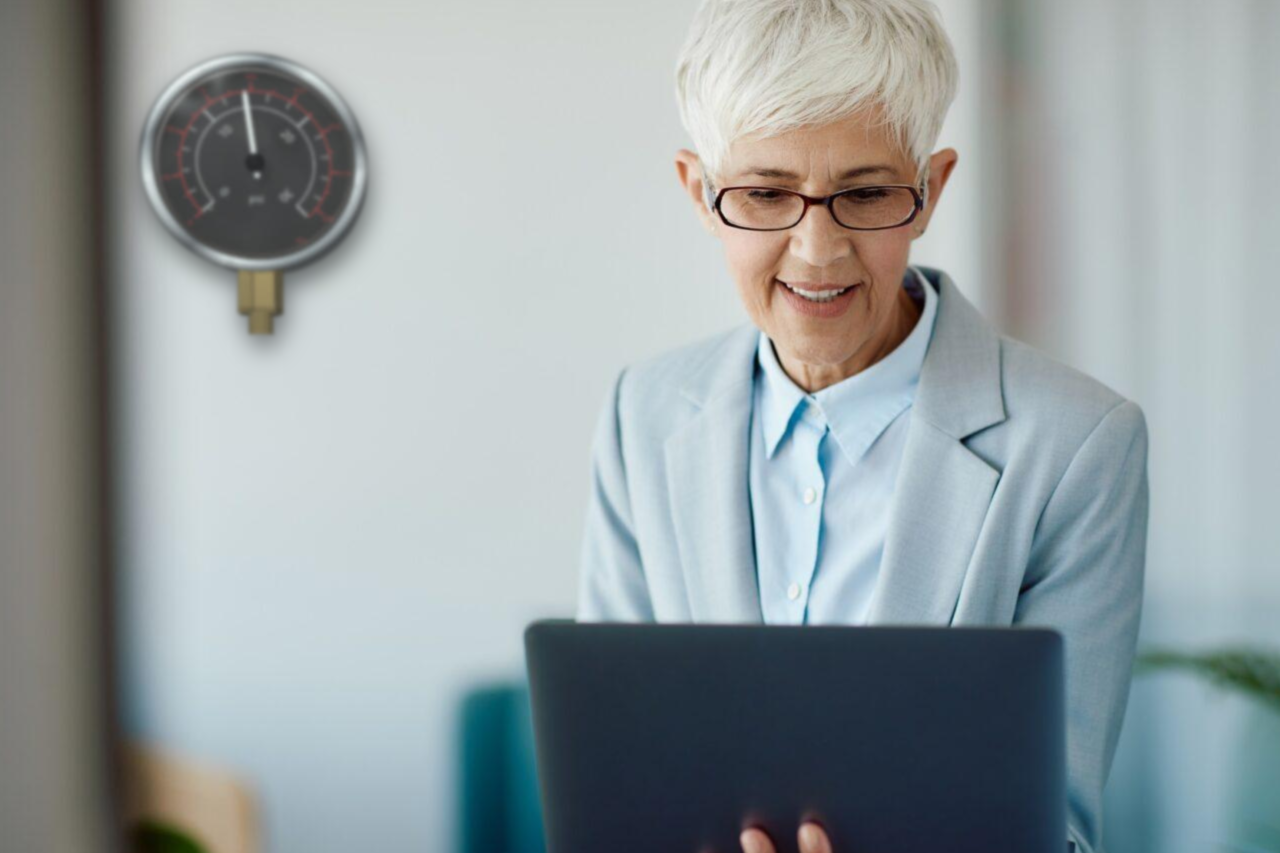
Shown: 14; psi
